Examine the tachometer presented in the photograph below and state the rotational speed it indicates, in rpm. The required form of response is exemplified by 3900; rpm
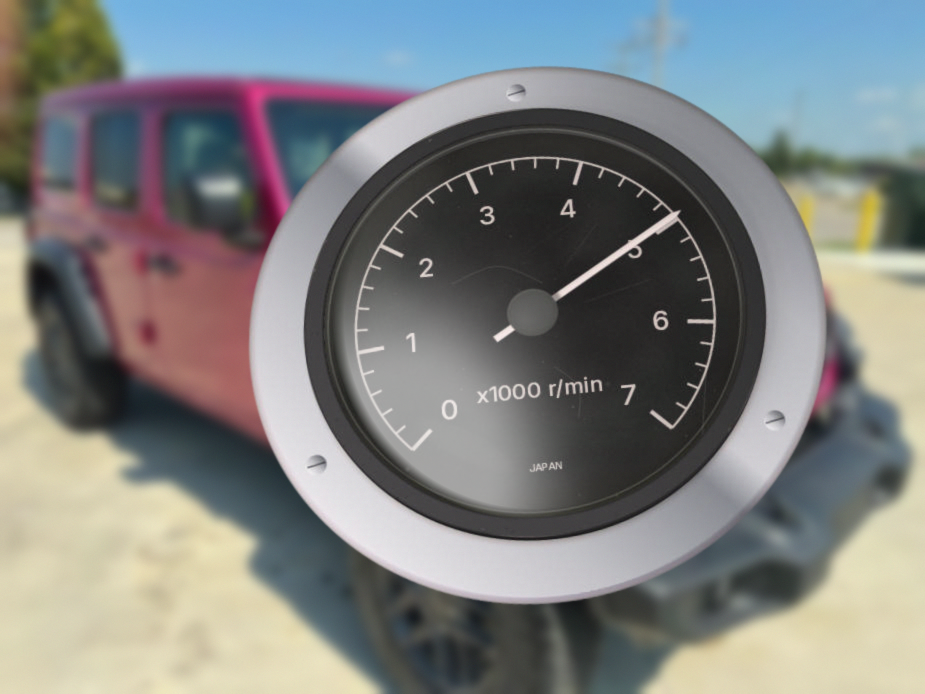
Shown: 5000; rpm
